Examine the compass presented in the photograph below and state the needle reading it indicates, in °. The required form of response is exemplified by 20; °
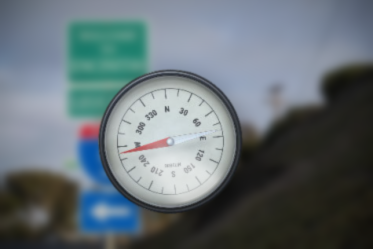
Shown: 262.5; °
